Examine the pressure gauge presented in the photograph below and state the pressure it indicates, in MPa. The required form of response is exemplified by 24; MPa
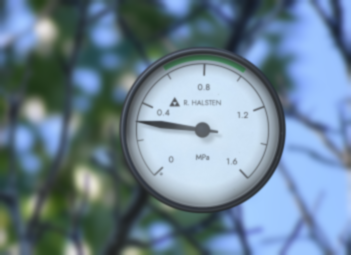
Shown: 0.3; MPa
